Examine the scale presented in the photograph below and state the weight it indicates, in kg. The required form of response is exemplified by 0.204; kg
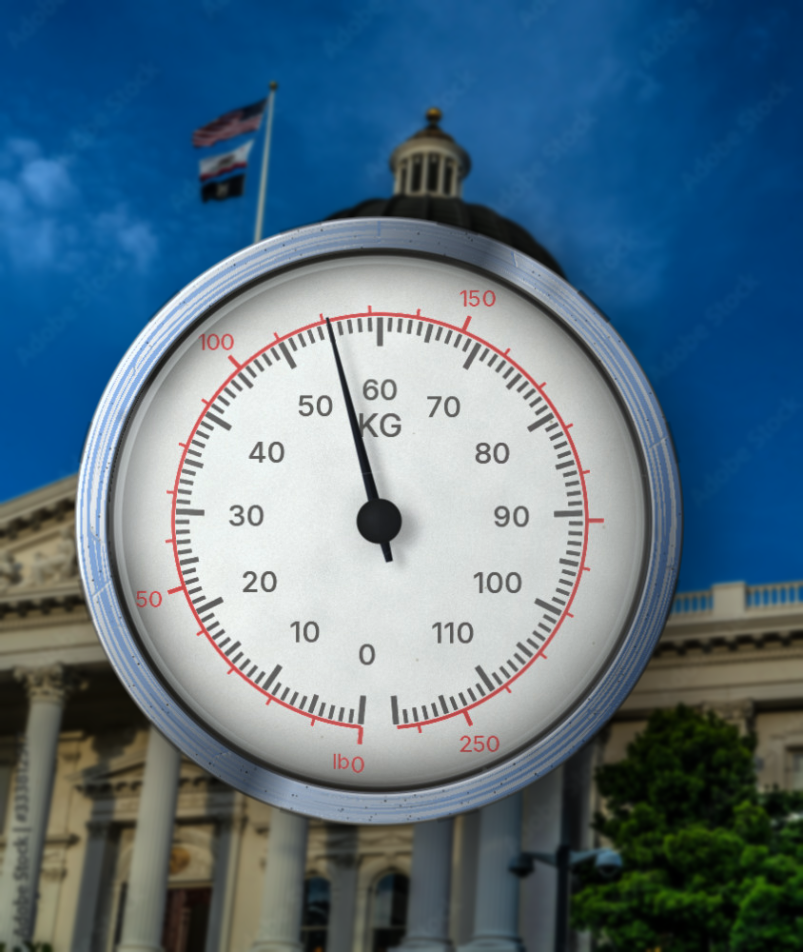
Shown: 55; kg
